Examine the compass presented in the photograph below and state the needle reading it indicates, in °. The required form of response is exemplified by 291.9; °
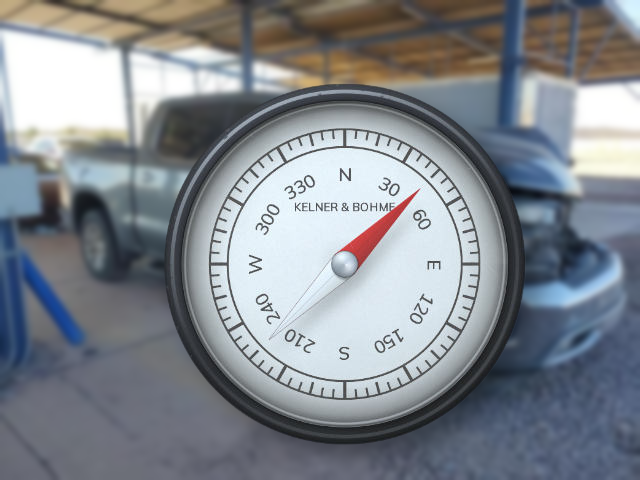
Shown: 45; °
